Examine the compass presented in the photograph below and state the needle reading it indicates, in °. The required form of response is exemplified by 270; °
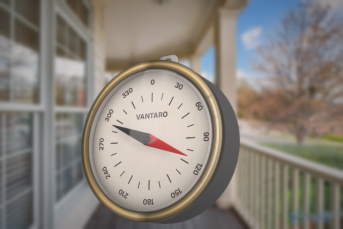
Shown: 112.5; °
